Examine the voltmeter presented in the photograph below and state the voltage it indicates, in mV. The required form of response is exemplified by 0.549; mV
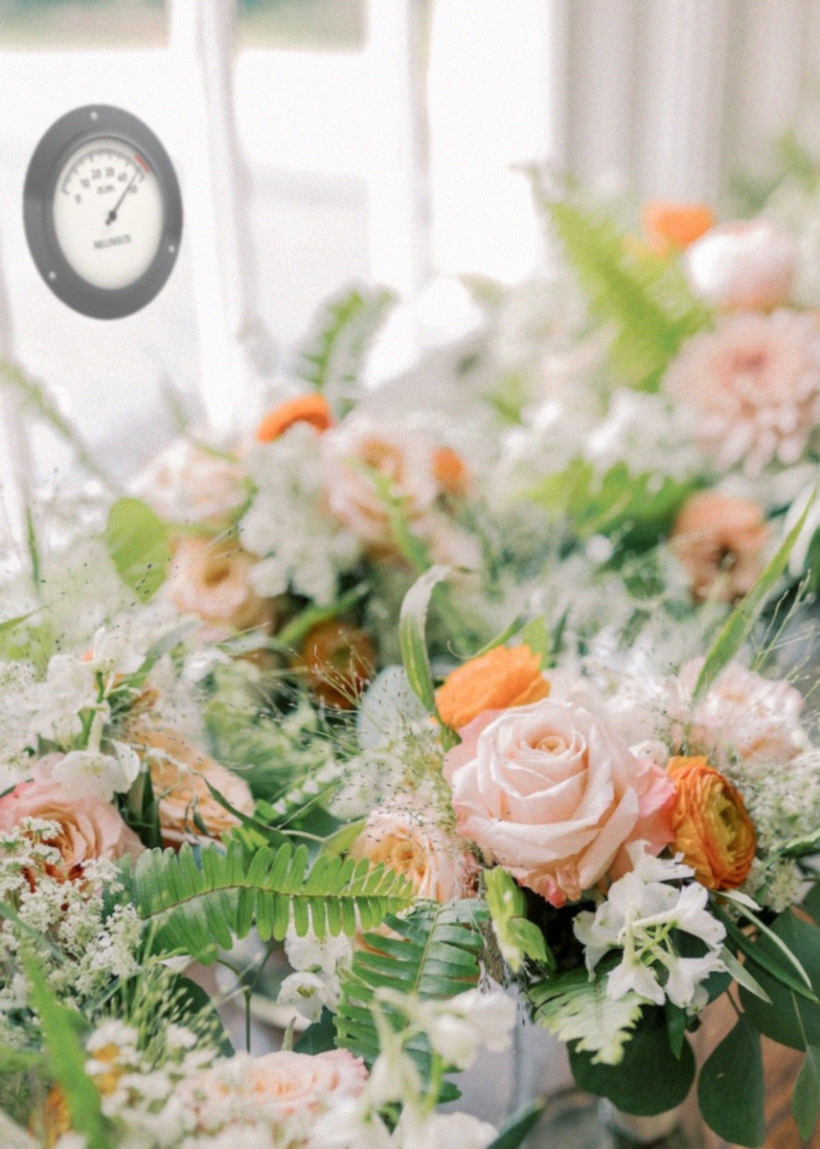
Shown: 45; mV
